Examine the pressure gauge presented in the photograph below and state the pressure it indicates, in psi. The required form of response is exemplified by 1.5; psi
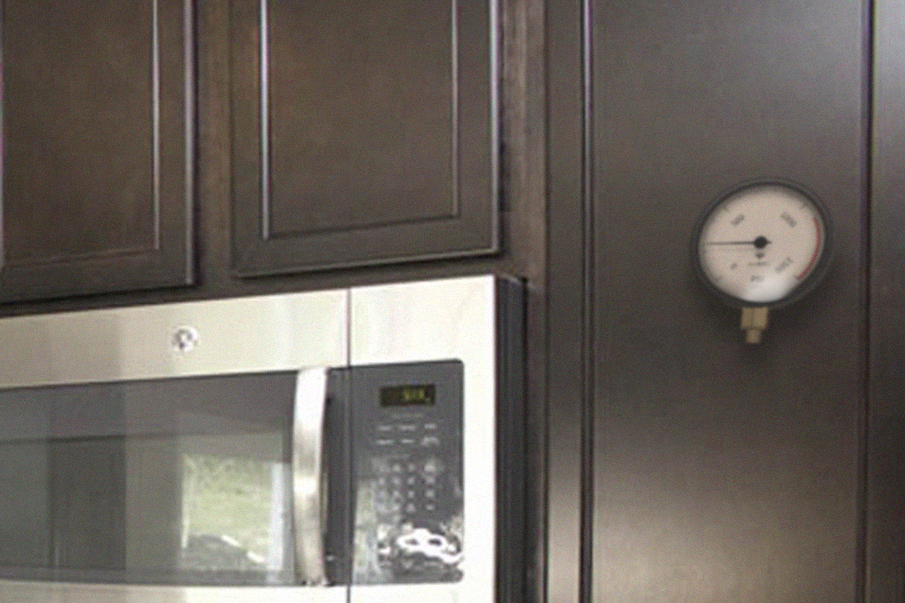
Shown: 250; psi
